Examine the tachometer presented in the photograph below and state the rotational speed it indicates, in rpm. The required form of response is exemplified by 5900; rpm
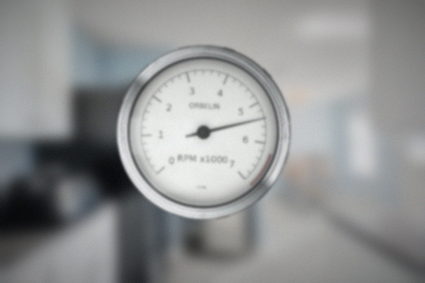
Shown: 5400; rpm
